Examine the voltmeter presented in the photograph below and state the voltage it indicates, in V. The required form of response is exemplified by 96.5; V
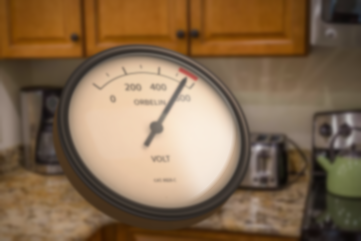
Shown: 550; V
